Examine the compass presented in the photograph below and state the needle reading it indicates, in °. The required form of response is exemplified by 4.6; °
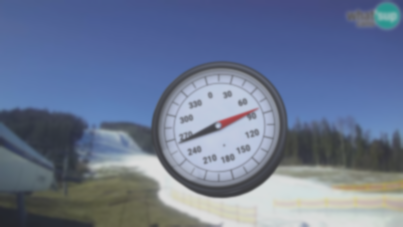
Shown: 82.5; °
